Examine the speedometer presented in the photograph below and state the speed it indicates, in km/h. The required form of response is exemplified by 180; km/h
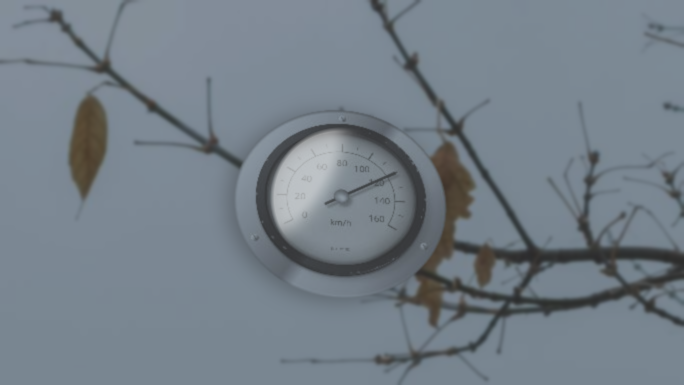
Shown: 120; km/h
